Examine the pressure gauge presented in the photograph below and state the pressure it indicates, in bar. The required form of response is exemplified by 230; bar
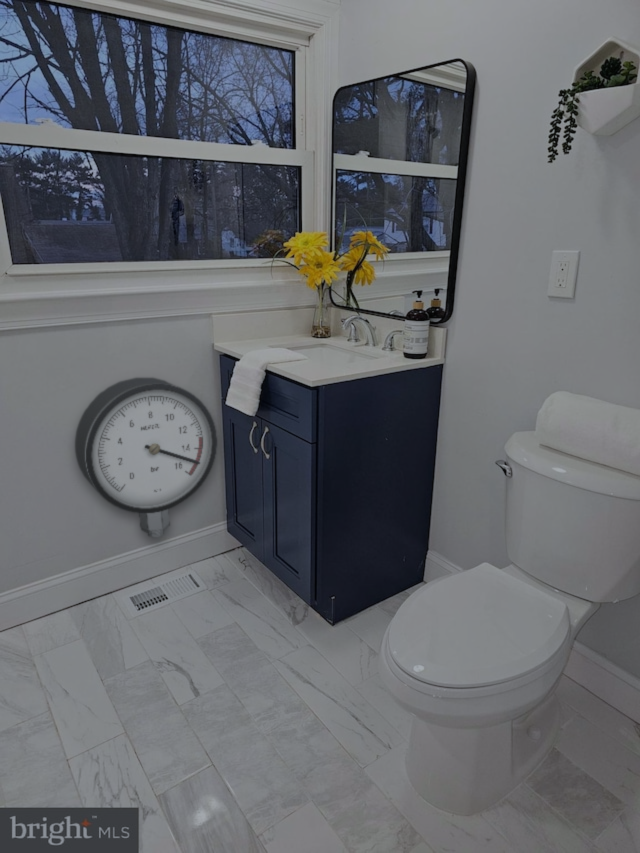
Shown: 15; bar
